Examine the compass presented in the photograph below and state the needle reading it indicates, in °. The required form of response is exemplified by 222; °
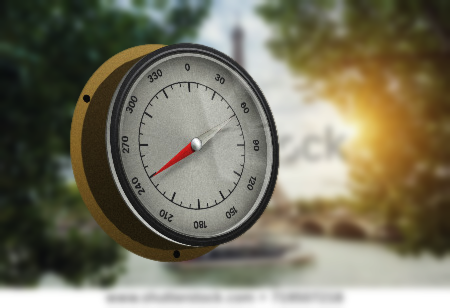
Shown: 240; °
